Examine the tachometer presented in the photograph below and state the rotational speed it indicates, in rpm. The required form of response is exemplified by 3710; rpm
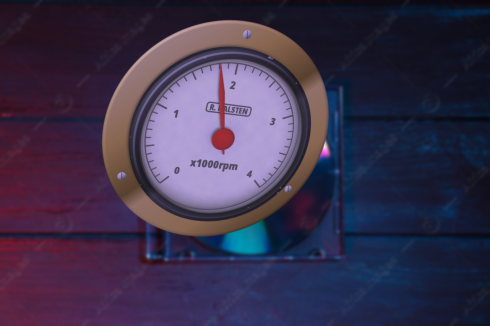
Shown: 1800; rpm
